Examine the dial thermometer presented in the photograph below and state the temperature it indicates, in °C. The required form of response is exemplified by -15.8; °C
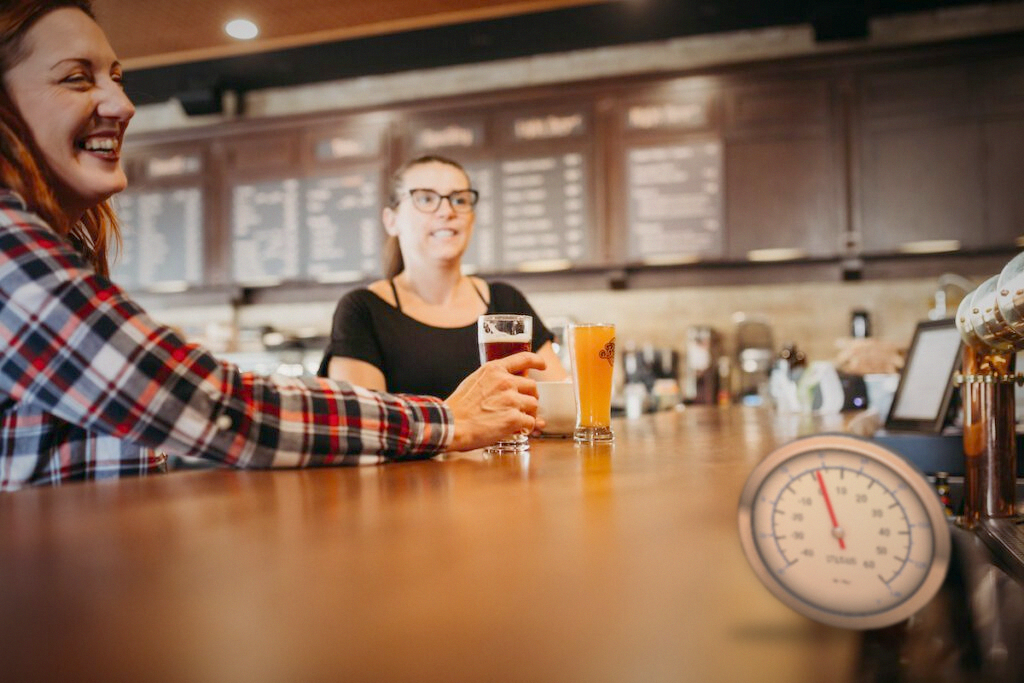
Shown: 2.5; °C
